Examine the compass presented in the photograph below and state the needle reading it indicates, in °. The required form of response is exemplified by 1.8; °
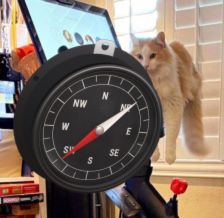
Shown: 225; °
